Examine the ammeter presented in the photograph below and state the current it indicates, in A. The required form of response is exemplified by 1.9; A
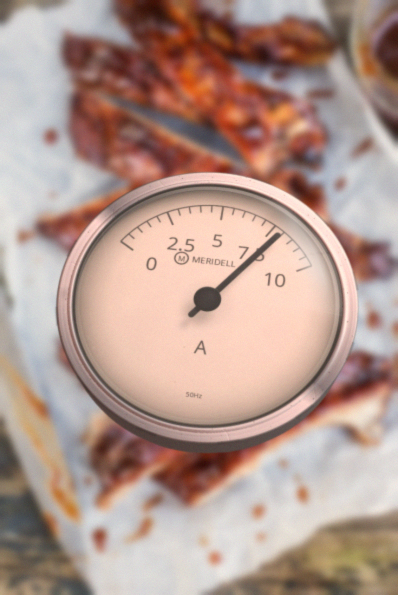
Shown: 8; A
